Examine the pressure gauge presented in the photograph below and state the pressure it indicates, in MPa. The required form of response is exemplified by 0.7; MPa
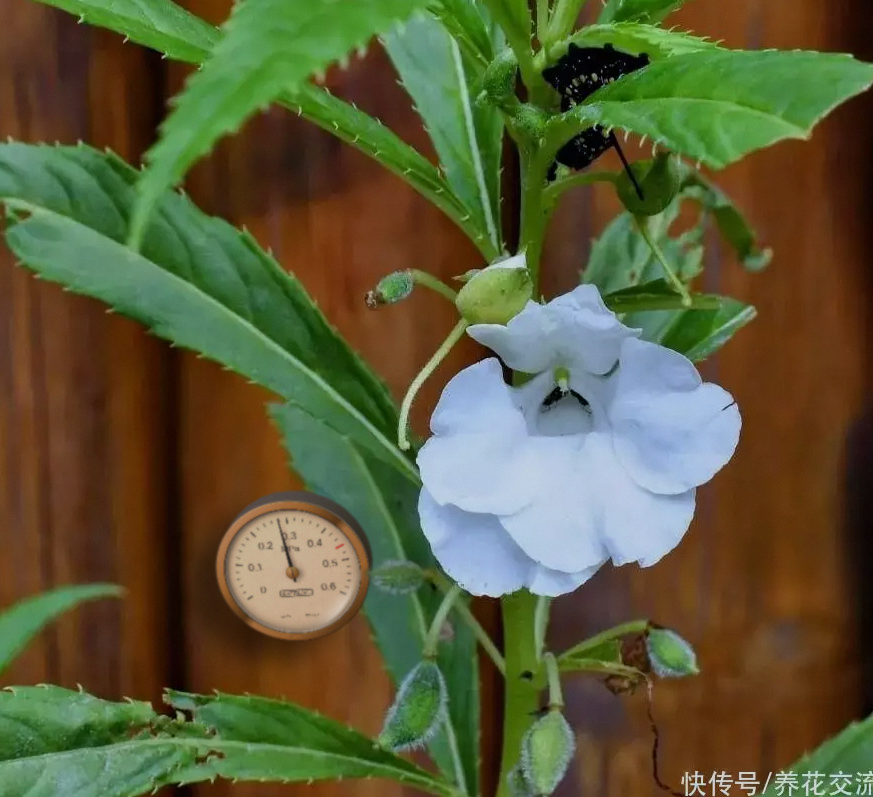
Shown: 0.28; MPa
